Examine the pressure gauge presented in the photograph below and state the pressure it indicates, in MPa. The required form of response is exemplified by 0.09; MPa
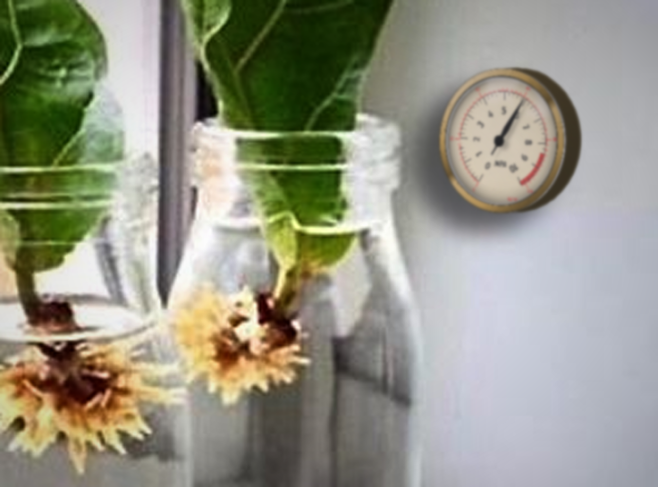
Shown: 6; MPa
